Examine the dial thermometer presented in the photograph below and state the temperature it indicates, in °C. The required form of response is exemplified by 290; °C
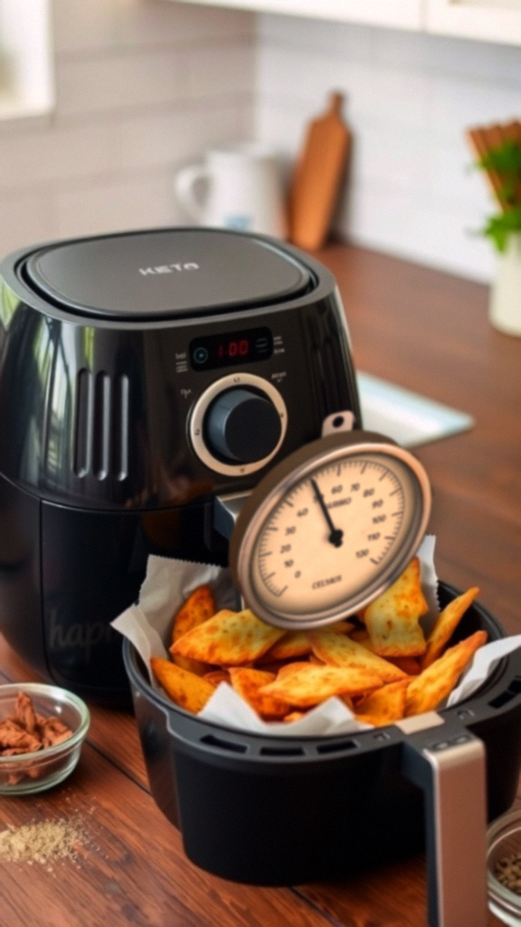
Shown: 50; °C
